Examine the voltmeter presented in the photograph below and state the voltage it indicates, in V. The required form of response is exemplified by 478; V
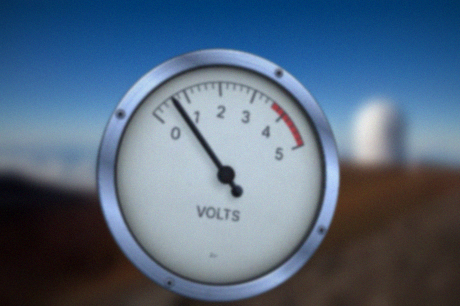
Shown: 0.6; V
